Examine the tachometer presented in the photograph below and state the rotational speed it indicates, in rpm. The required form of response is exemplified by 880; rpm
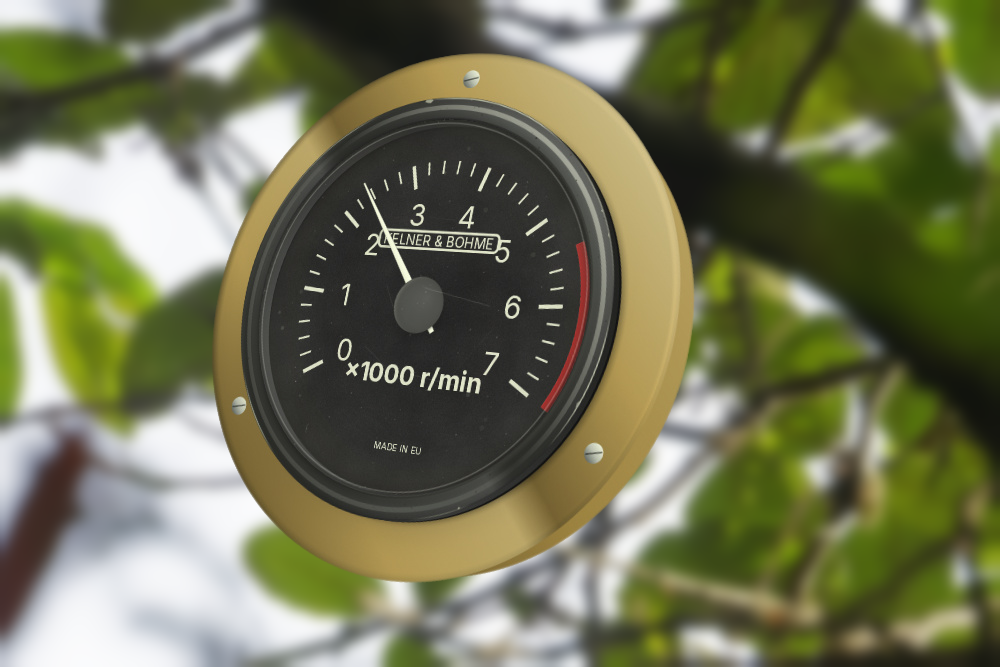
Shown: 2400; rpm
